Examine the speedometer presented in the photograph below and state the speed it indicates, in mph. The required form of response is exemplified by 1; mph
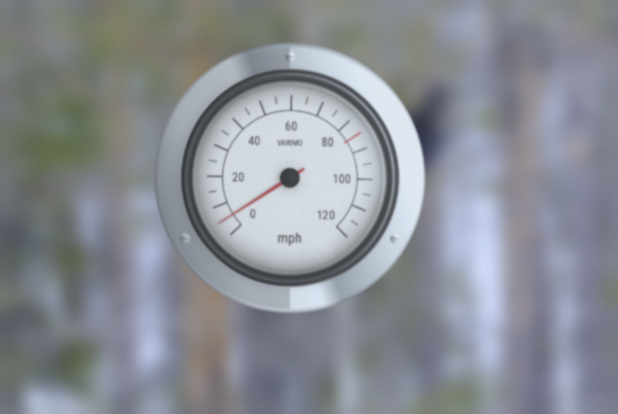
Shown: 5; mph
